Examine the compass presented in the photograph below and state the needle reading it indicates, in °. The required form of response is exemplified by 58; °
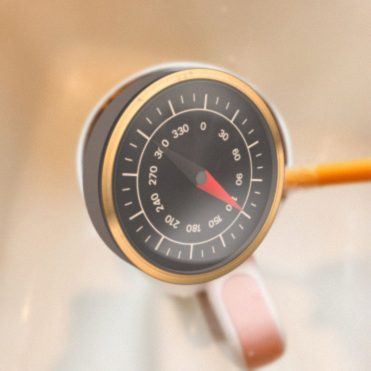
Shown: 120; °
